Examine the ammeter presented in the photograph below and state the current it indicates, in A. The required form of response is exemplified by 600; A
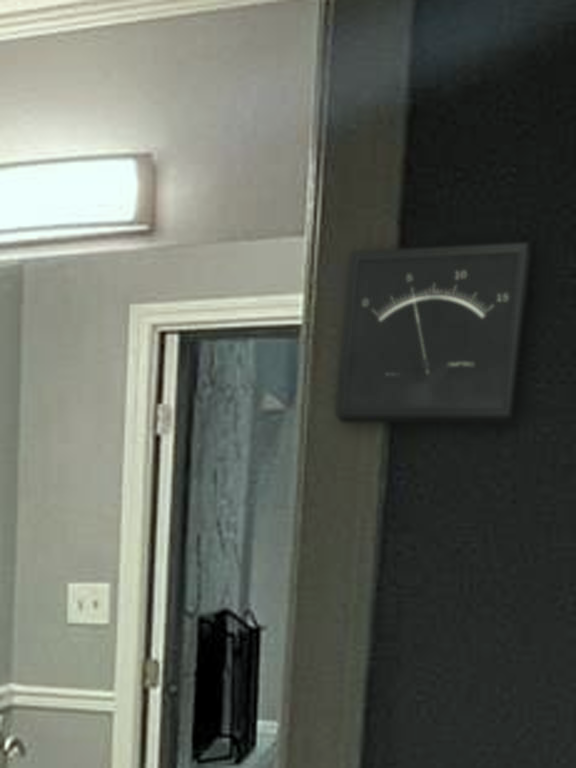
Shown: 5; A
